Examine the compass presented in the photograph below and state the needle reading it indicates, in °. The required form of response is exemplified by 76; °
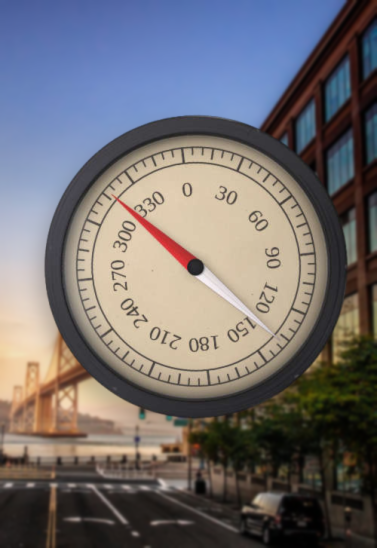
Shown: 317.5; °
